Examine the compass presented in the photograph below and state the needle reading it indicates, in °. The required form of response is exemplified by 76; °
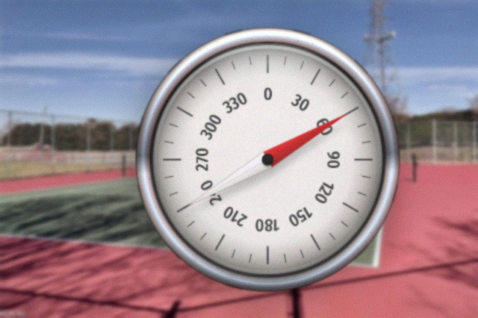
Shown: 60; °
